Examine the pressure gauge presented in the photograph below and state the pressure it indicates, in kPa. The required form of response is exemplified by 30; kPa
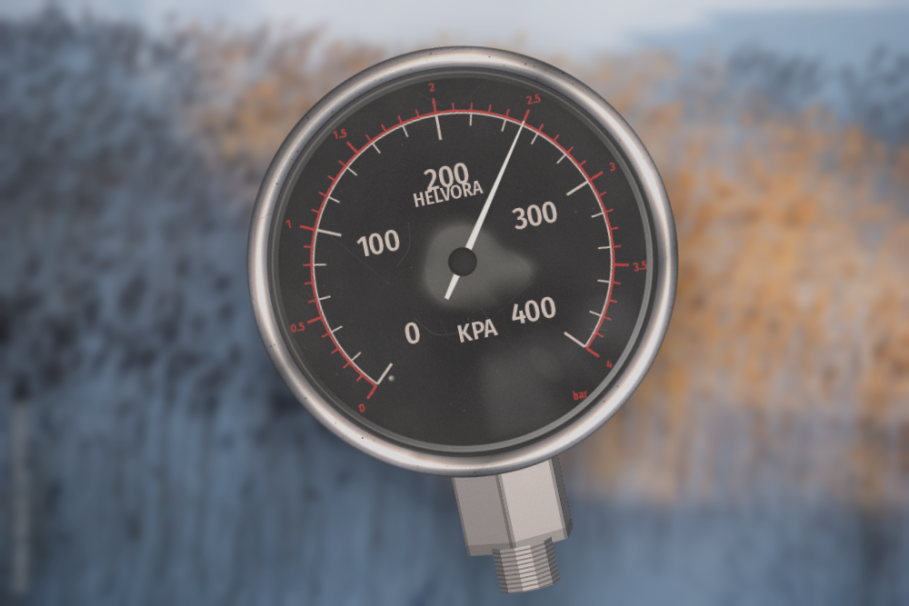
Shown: 250; kPa
